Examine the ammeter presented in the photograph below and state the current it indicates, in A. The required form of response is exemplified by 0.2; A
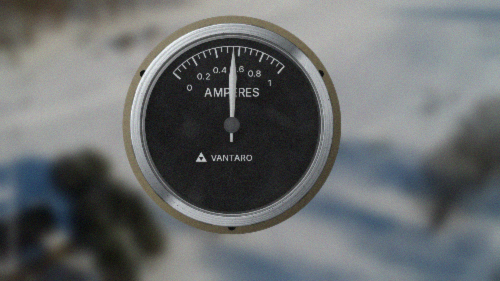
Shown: 0.55; A
